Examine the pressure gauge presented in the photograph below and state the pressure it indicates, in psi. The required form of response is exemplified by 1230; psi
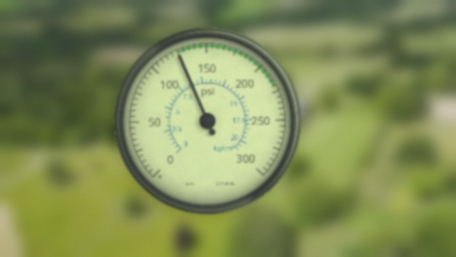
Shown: 125; psi
